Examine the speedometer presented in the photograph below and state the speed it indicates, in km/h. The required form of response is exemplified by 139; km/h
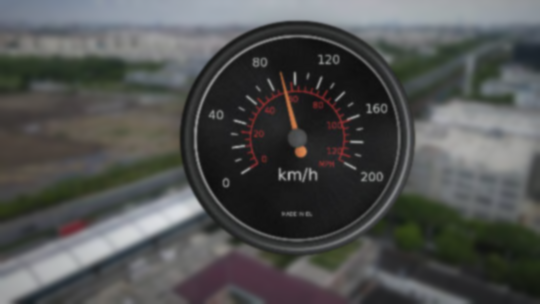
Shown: 90; km/h
